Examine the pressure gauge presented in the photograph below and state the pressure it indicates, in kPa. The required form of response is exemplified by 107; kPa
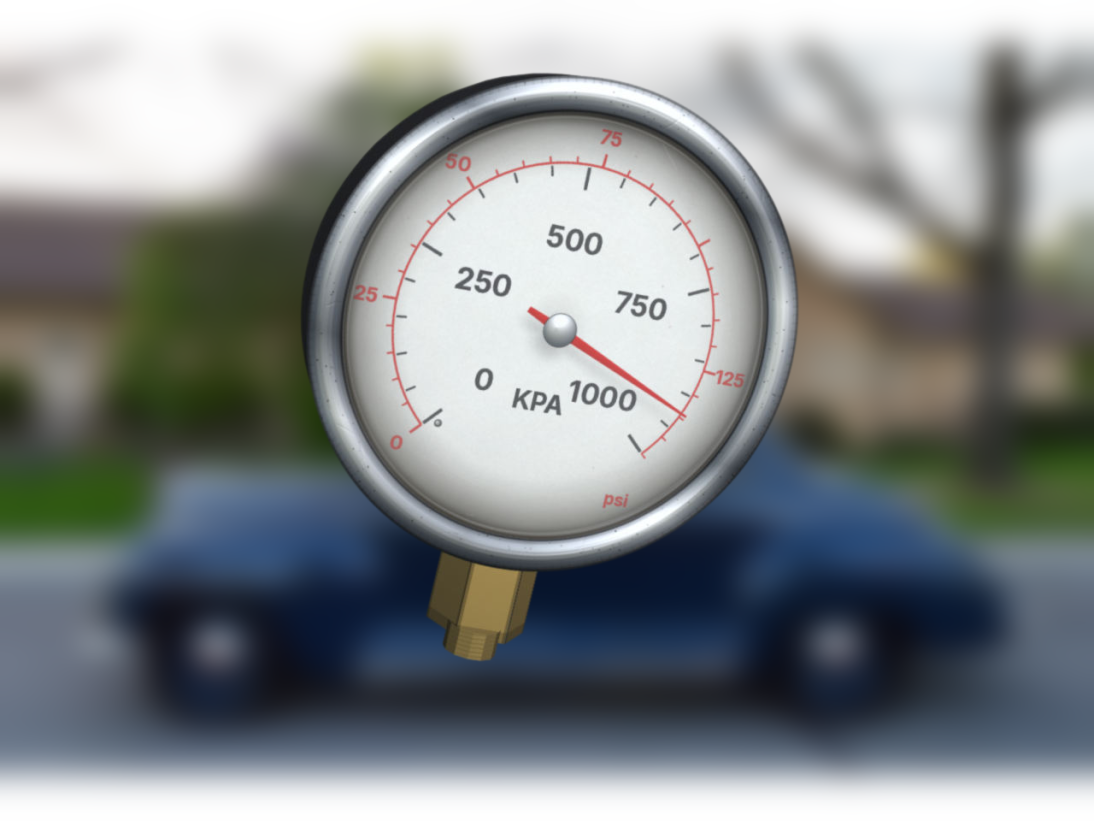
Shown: 925; kPa
